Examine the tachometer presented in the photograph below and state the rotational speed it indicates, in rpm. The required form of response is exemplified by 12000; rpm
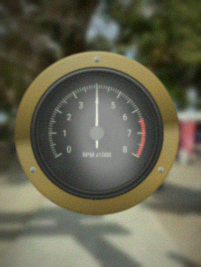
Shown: 4000; rpm
